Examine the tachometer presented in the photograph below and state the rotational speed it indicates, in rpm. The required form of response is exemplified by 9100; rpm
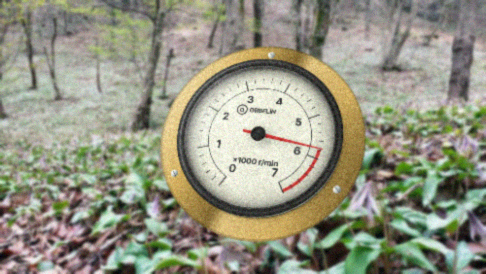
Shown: 5800; rpm
